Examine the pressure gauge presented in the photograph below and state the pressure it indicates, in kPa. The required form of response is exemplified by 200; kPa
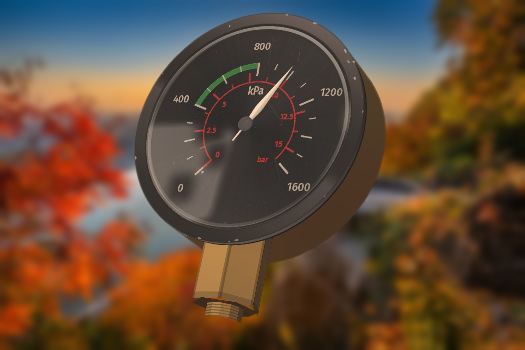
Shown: 1000; kPa
